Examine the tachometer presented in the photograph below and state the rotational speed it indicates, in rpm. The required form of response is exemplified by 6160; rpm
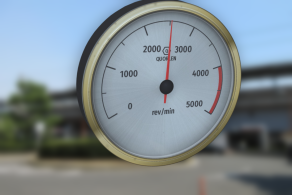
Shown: 2500; rpm
